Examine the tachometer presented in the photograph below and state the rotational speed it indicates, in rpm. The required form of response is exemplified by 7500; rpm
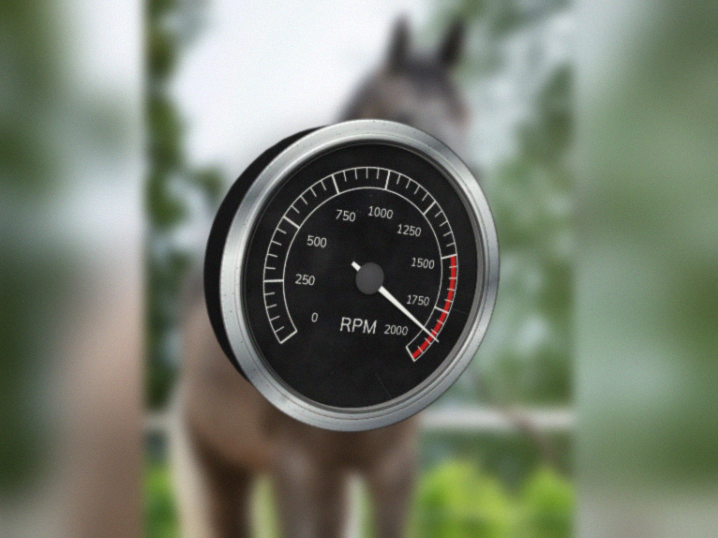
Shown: 1875; rpm
